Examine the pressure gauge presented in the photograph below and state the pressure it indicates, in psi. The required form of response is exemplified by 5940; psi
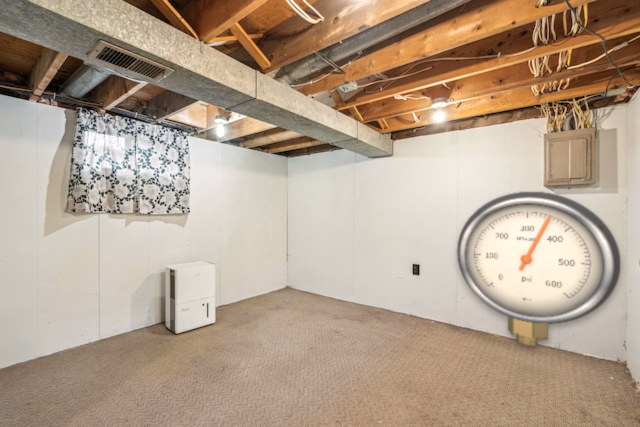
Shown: 350; psi
